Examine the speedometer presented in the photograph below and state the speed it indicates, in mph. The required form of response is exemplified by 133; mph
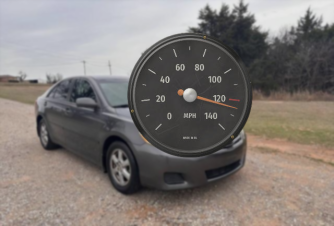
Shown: 125; mph
